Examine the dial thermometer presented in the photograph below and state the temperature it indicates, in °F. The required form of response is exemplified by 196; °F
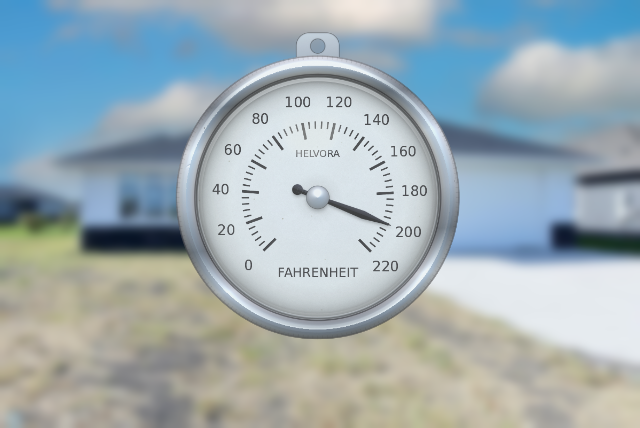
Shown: 200; °F
